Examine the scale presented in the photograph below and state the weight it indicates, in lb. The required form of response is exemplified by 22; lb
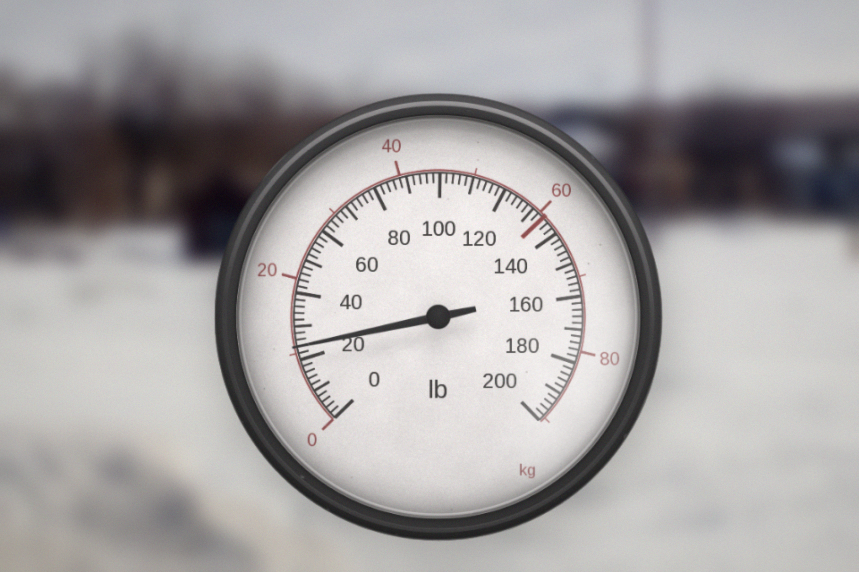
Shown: 24; lb
